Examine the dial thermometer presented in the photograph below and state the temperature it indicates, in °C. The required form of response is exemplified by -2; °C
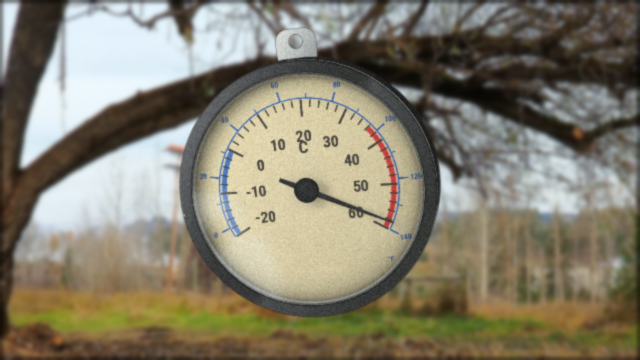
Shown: 58; °C
